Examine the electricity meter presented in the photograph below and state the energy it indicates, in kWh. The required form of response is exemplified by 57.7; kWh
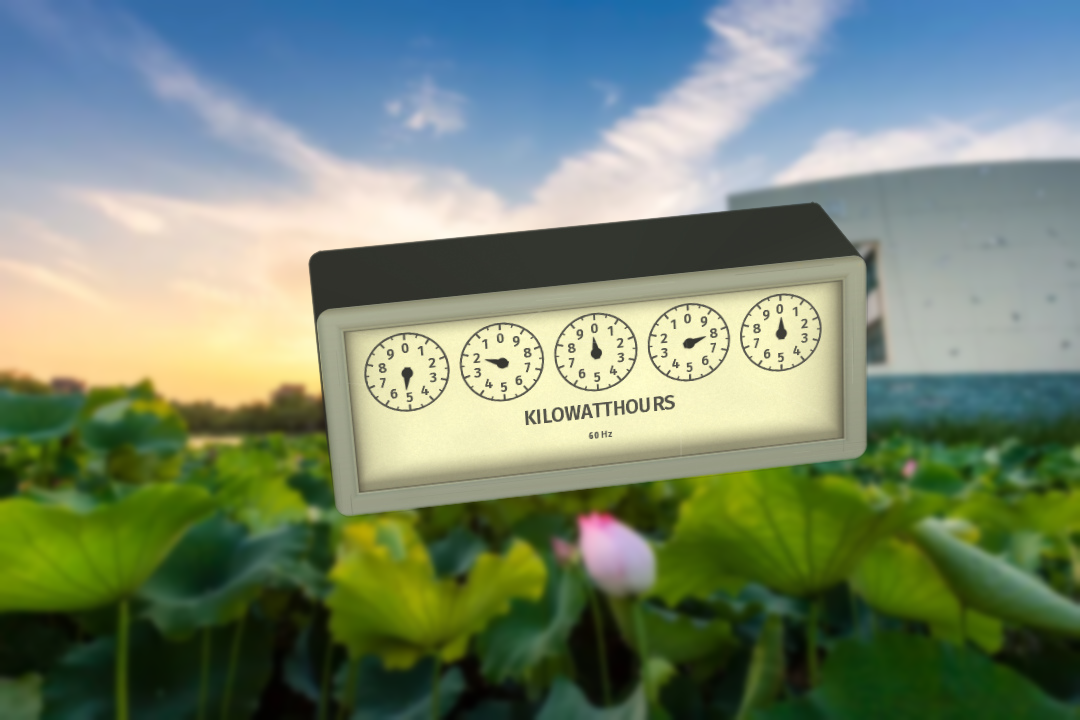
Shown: 51980; kWh
